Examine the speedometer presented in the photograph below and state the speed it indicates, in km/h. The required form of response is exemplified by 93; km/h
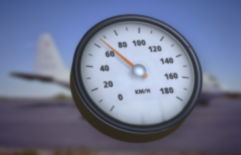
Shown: 65; km/h
